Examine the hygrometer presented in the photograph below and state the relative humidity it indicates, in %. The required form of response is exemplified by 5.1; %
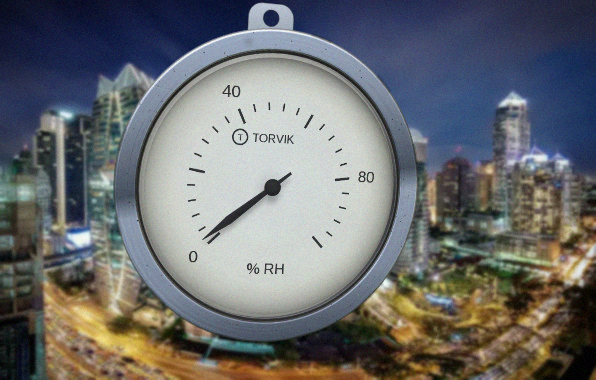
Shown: 2; %
